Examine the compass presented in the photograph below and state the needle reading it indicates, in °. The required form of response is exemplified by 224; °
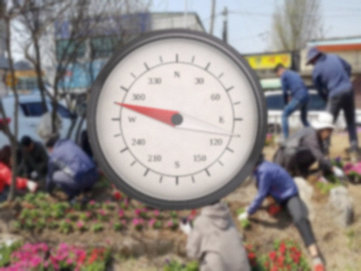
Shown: 285; °
